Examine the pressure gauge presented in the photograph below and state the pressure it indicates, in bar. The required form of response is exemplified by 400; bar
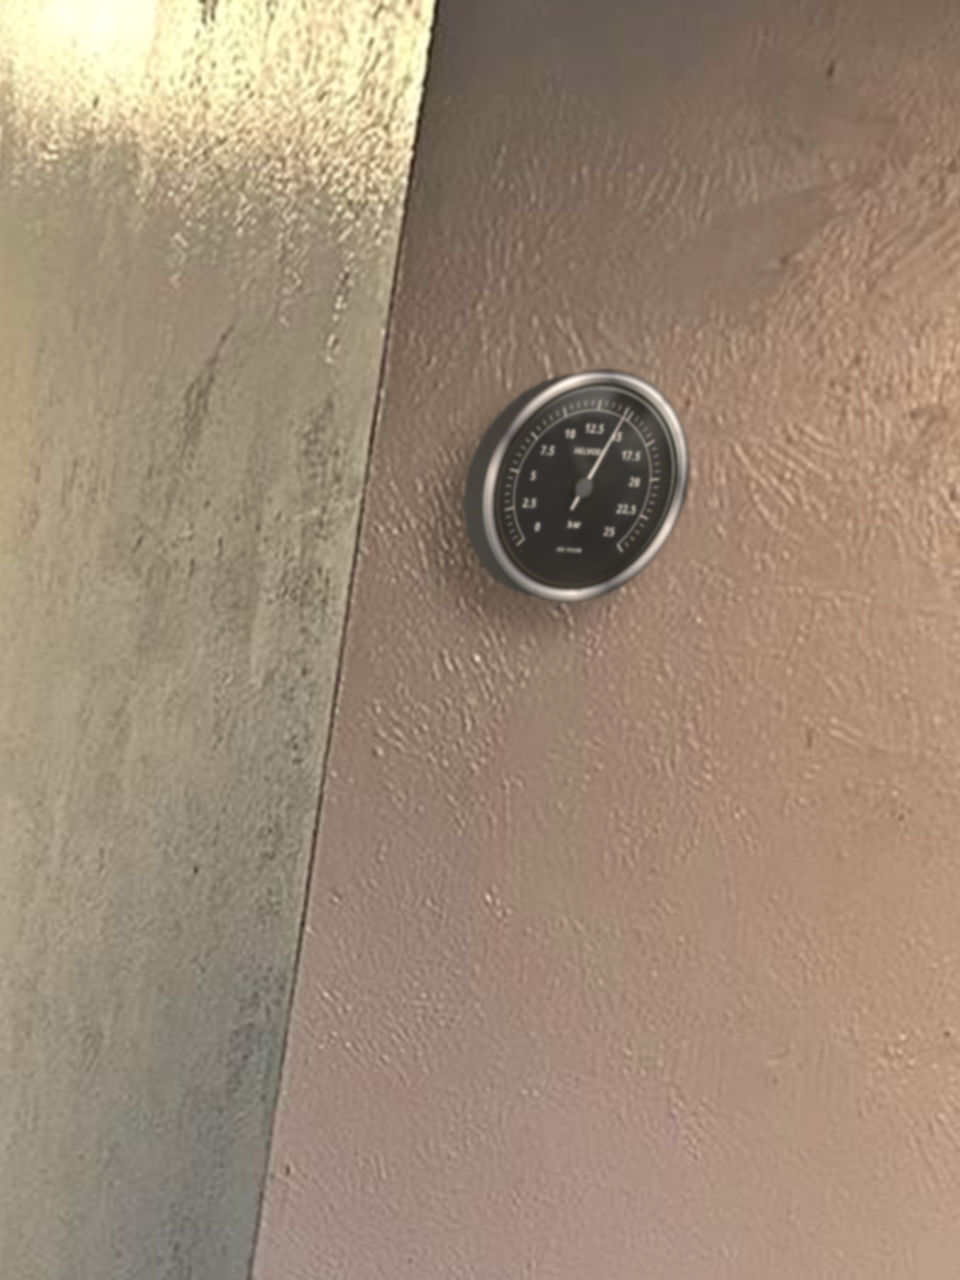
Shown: 14.5; bar
